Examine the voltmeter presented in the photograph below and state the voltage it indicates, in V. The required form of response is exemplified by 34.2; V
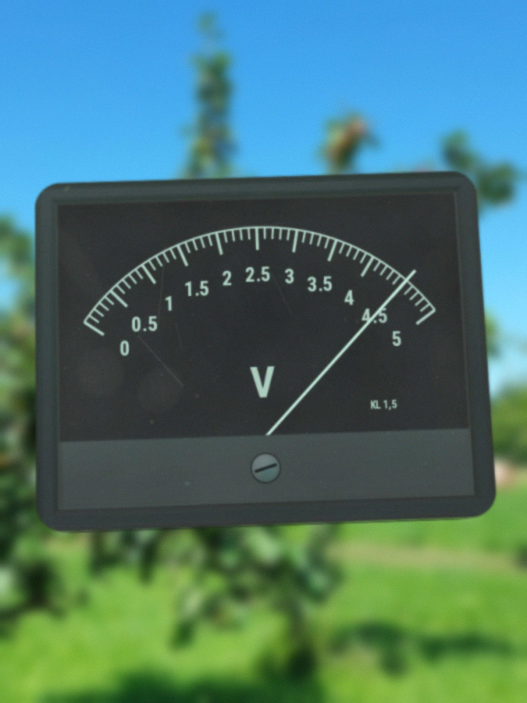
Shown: 4.5; V
